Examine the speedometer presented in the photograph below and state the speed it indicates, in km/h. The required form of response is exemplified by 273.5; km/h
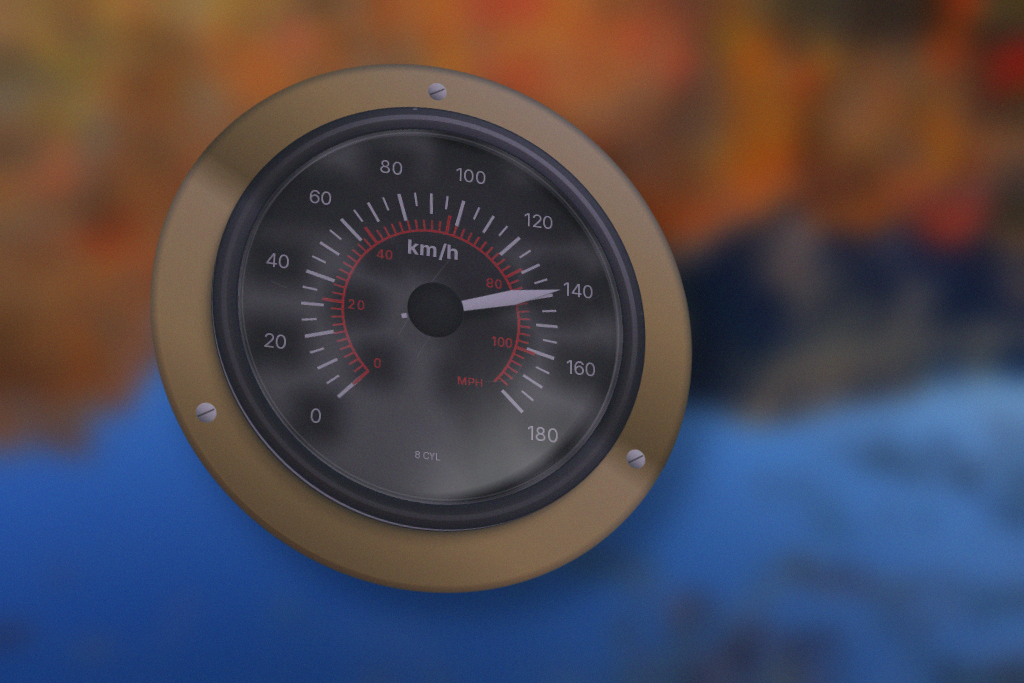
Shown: 140; km/h
